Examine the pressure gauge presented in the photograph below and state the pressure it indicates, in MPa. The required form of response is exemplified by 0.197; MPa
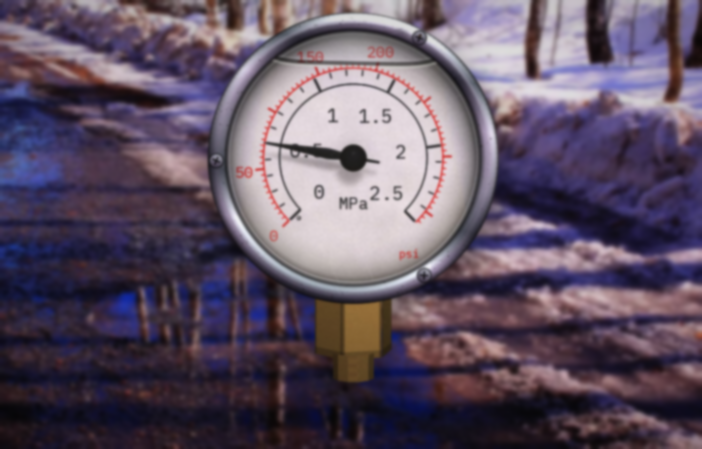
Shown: 0.5; MPa
